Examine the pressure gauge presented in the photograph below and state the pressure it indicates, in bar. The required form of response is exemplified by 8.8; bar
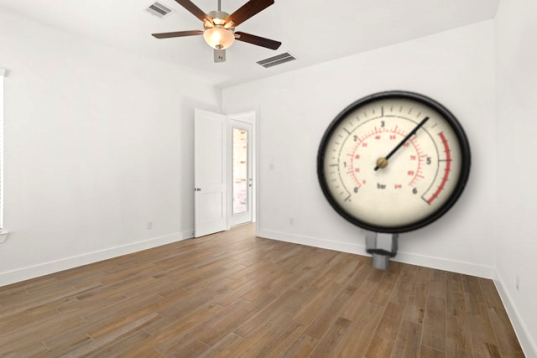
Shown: 4; bar
